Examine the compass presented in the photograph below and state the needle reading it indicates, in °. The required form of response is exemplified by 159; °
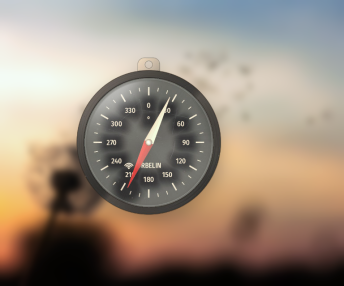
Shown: 205; °
